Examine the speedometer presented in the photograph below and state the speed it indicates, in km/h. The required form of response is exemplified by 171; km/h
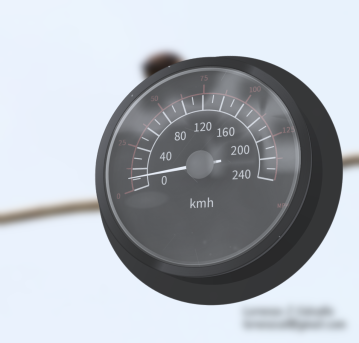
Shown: 10; km/h
